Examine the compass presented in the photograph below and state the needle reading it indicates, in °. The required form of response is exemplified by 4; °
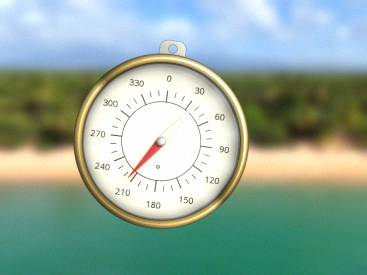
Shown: 215; °
